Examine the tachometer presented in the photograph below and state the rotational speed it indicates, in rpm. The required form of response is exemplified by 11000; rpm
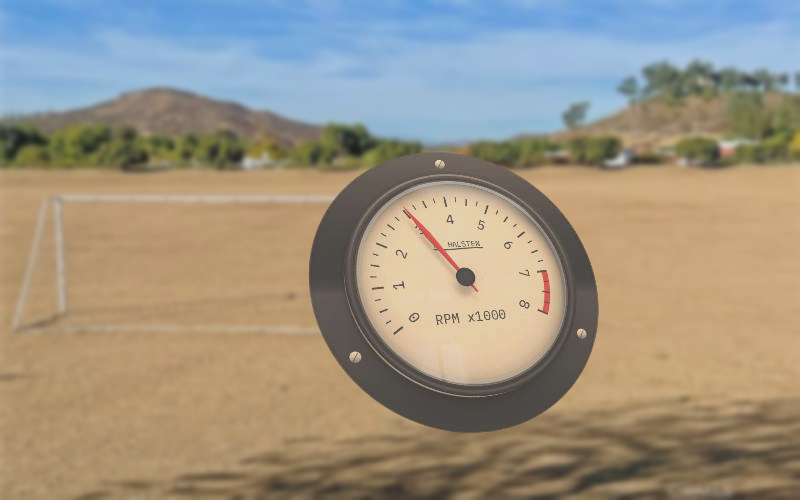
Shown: 3000; rpm
